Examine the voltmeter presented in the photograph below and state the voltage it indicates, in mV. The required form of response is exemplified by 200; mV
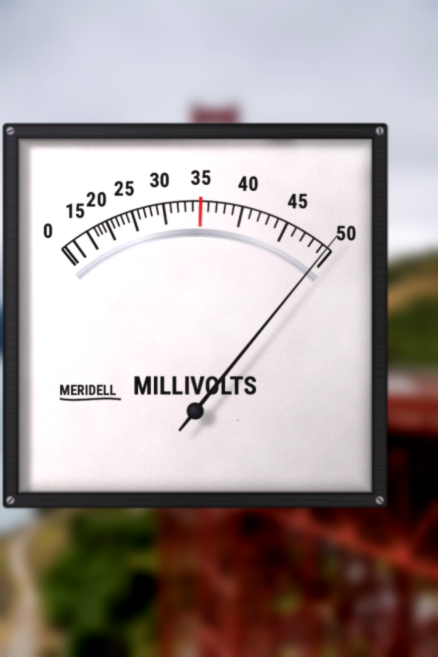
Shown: 49.5; mV
